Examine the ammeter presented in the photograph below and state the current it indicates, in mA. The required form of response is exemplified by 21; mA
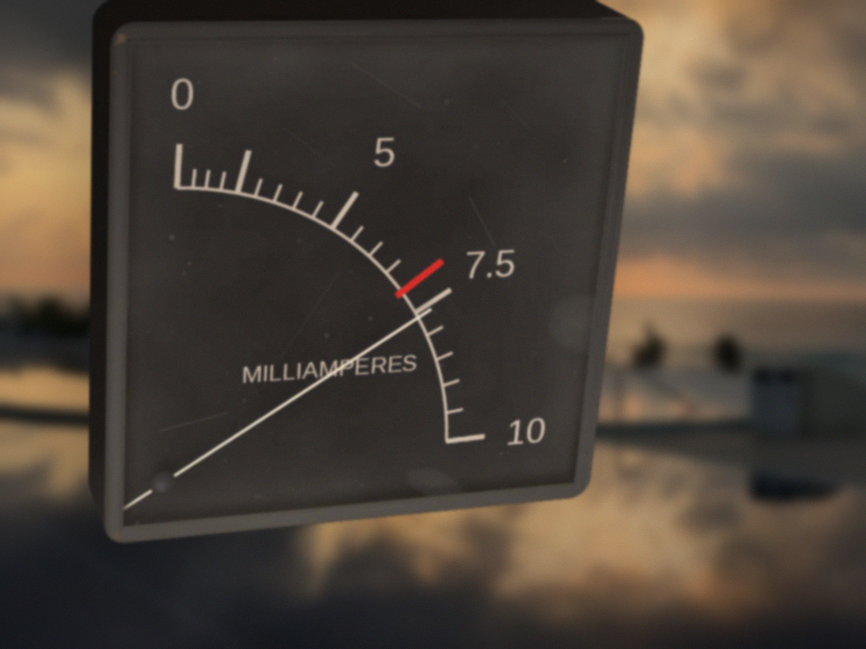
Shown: 7.5; mA
